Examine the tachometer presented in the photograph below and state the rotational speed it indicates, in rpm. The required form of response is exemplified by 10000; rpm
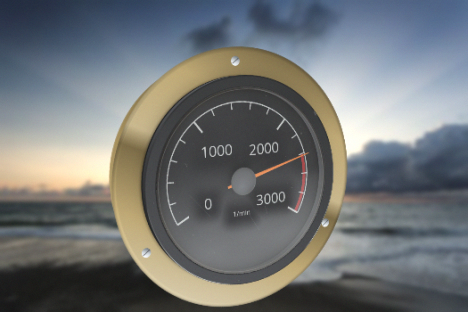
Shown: 2400; rpm
